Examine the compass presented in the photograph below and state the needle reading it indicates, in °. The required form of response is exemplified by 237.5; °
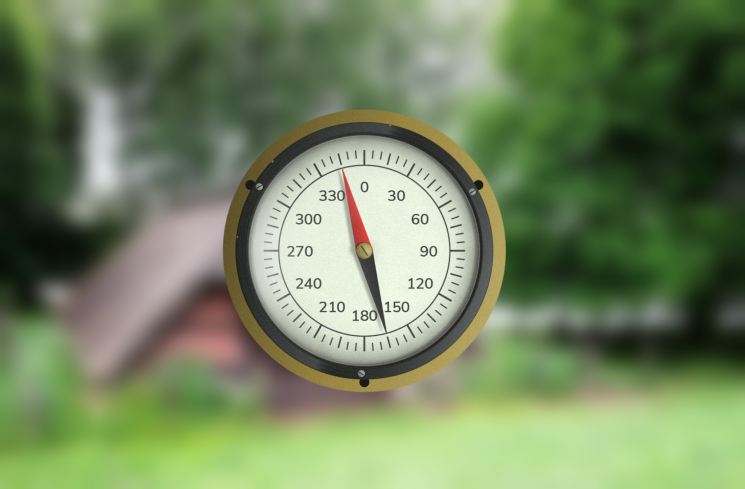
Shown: 345; °
